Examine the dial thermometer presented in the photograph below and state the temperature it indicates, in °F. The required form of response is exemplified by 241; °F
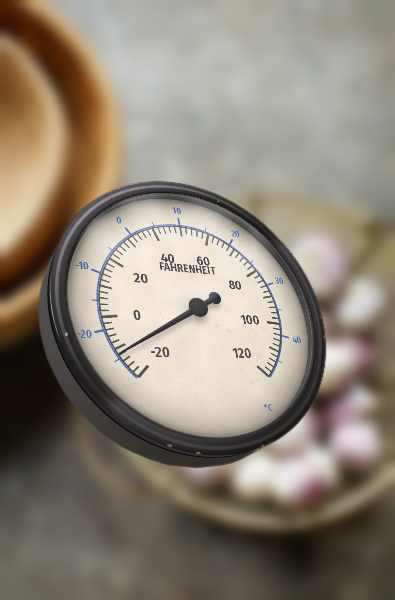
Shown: -12; °F
